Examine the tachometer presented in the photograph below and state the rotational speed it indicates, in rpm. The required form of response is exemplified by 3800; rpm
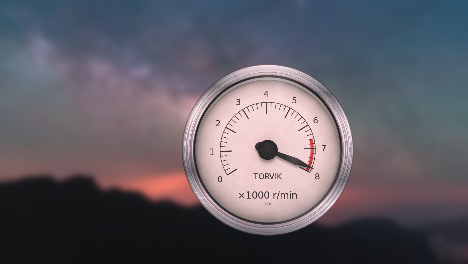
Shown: 7800; rpm
